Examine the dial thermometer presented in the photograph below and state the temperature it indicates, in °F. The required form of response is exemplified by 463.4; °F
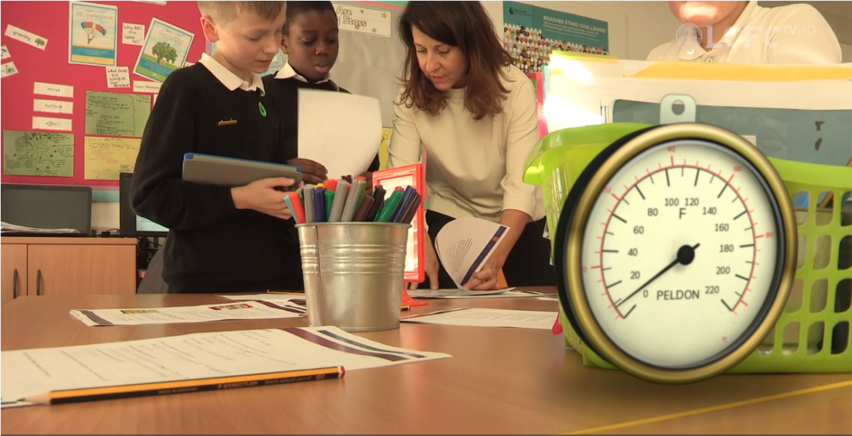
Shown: 10; °F
